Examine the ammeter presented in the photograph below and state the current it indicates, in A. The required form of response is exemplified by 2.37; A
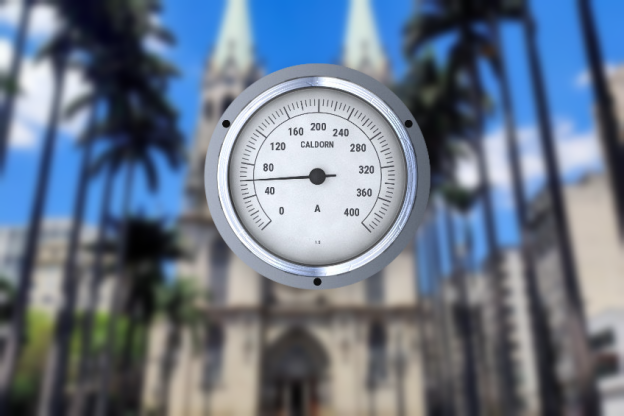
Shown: 60; A
